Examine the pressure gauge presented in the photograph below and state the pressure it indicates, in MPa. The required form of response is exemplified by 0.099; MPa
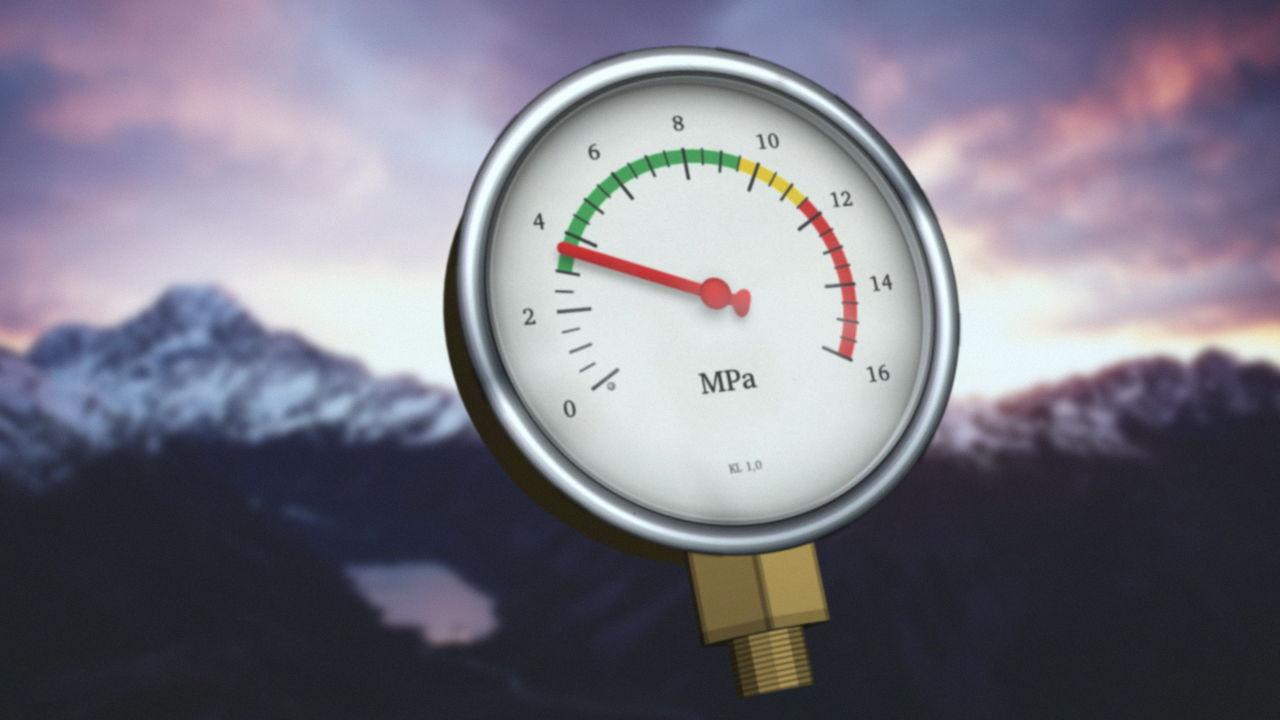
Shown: 3.5; MPa
